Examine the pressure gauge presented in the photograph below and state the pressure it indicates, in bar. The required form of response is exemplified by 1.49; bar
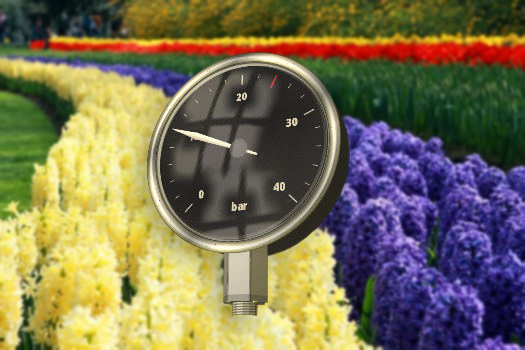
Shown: 10; bar
